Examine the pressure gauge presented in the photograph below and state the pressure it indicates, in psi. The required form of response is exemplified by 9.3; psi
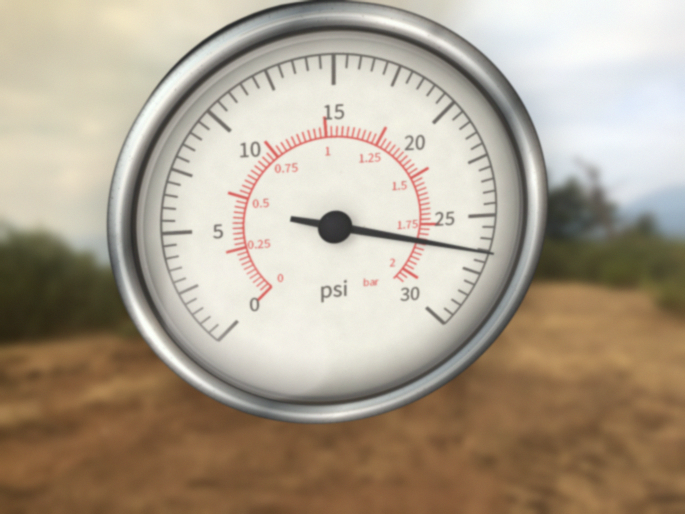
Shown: 26.5; psi
